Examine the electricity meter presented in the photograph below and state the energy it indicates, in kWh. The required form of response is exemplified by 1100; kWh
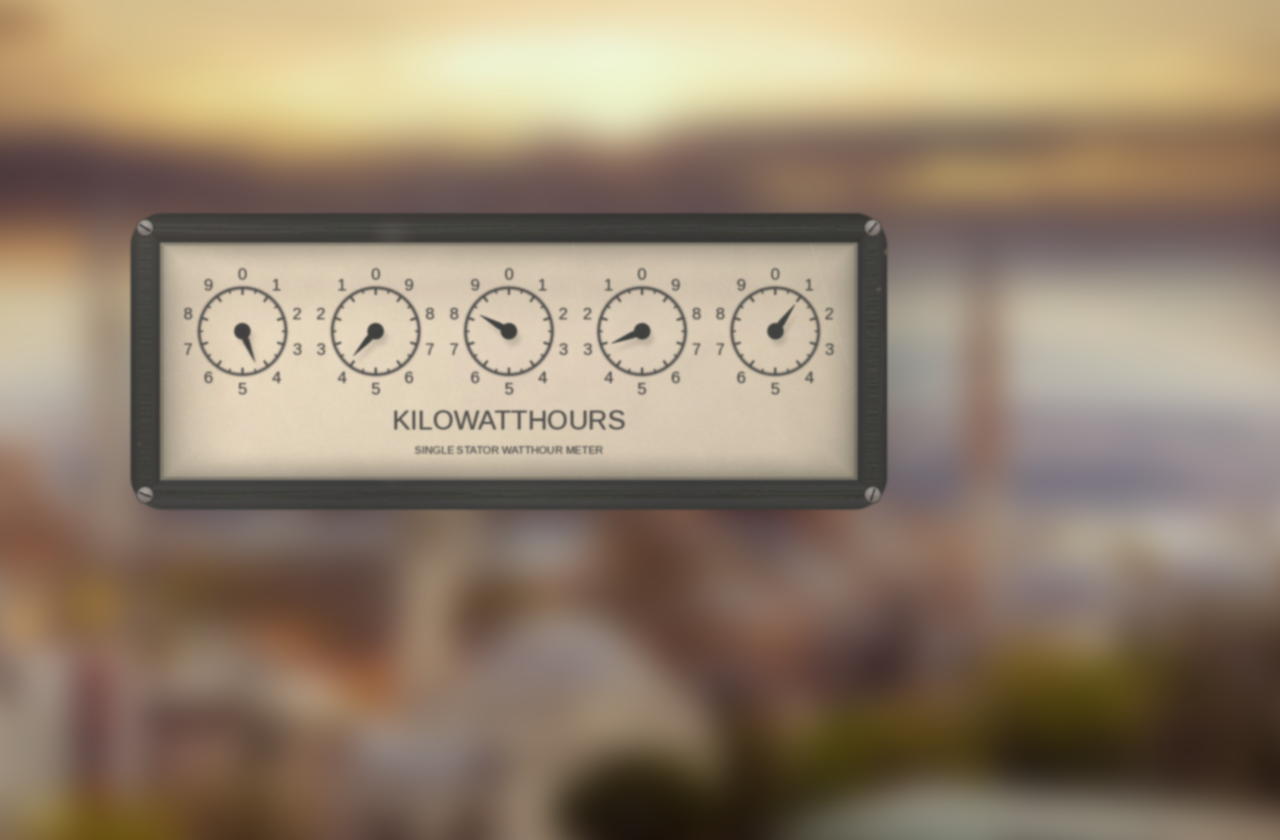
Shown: 43831; kWh
